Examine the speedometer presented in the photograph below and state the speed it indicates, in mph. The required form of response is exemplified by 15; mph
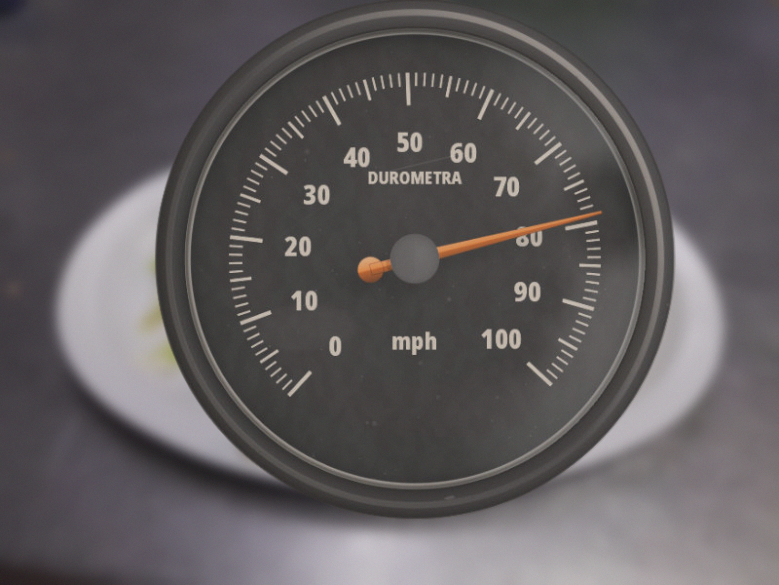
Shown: 79; mph
